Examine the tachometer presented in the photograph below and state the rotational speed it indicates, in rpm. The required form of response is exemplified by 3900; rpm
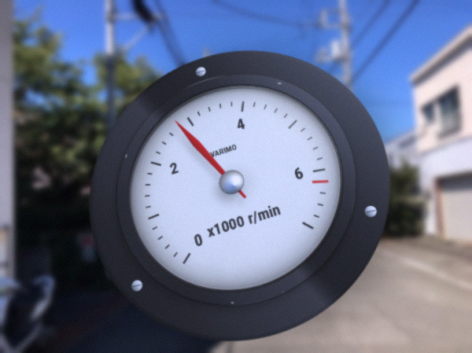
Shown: 2800; rpm
